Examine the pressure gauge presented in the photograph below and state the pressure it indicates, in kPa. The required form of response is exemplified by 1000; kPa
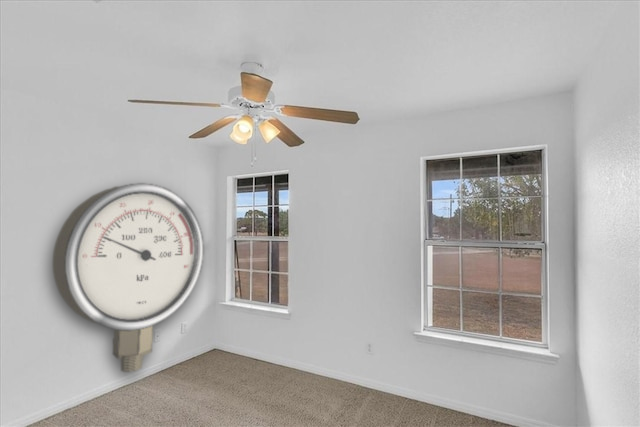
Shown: 50; kPa
